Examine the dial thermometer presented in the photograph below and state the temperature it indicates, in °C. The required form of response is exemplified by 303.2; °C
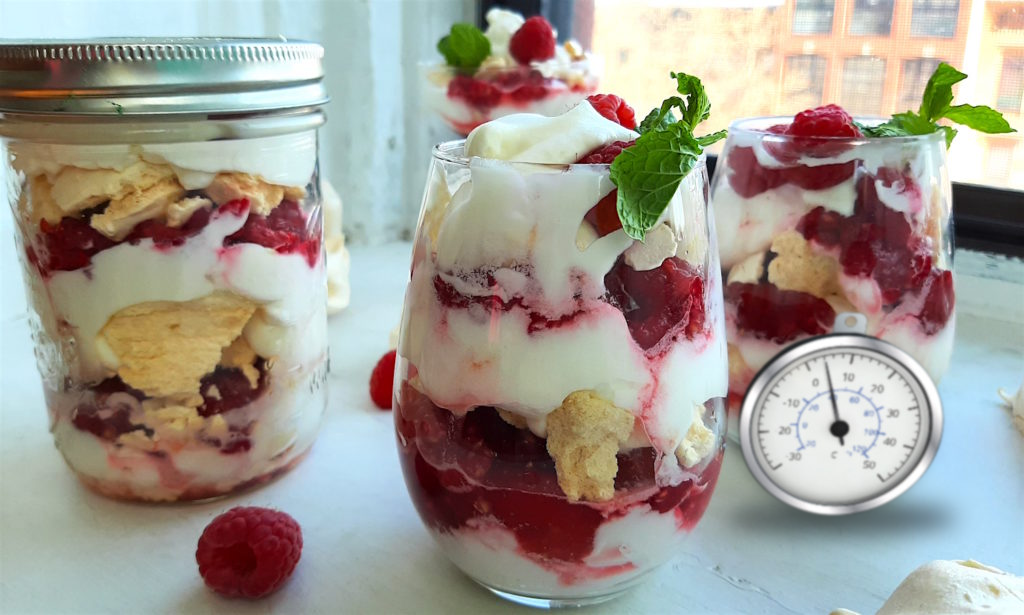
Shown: 4; °C
